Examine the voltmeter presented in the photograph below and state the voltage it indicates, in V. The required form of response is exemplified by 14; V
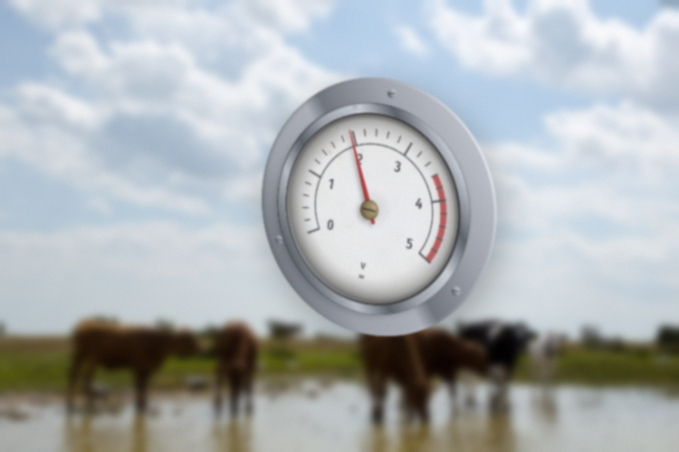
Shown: 2; V
